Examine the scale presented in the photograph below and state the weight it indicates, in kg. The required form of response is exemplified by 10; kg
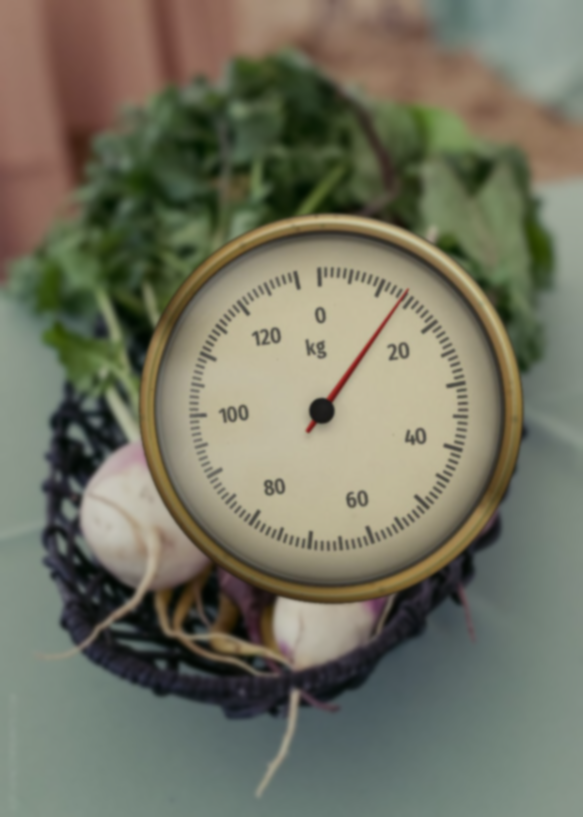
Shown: 14; kg
